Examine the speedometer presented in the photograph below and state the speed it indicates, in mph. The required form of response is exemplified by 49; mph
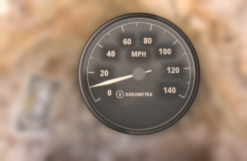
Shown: 10; mph
